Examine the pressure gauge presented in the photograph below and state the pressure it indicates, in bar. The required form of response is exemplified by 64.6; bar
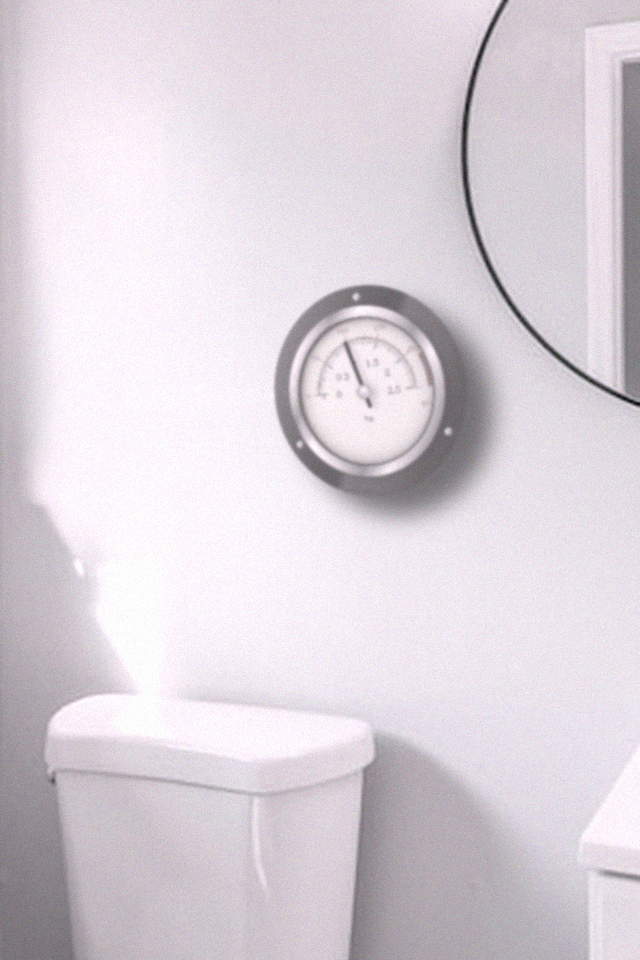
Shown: 1; bar
